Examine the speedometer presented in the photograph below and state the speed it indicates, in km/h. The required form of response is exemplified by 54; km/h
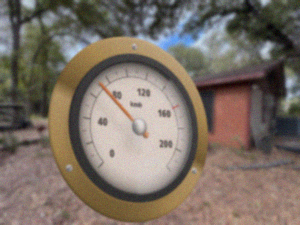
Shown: 70; km/h
